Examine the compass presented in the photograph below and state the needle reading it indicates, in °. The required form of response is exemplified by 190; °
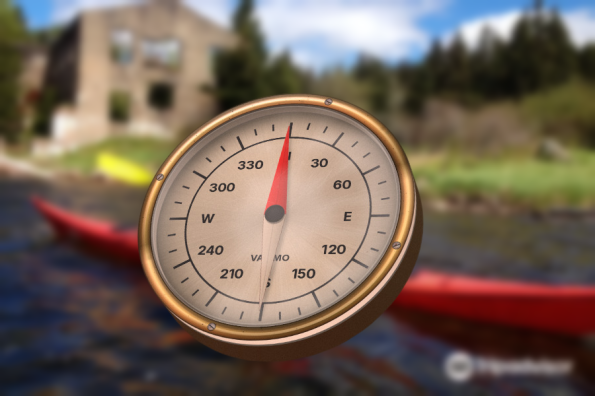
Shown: 0; °
